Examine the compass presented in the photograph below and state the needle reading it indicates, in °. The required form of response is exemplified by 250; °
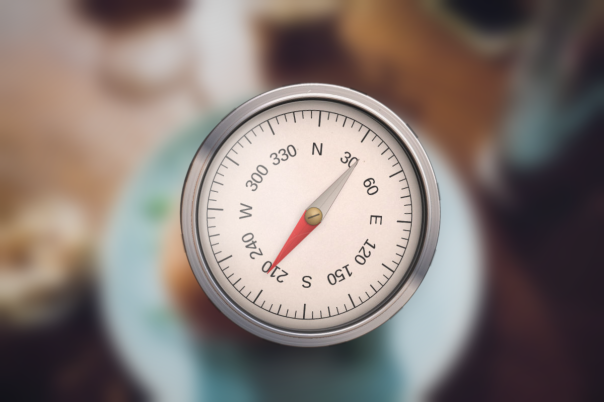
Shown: 215; °
